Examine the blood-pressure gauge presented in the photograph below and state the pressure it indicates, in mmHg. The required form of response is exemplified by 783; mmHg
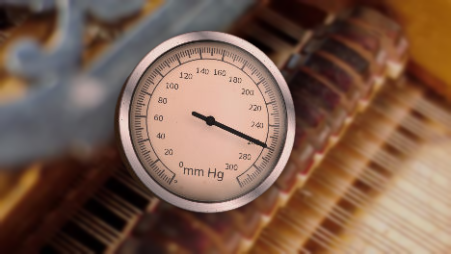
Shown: 260; mmHg
